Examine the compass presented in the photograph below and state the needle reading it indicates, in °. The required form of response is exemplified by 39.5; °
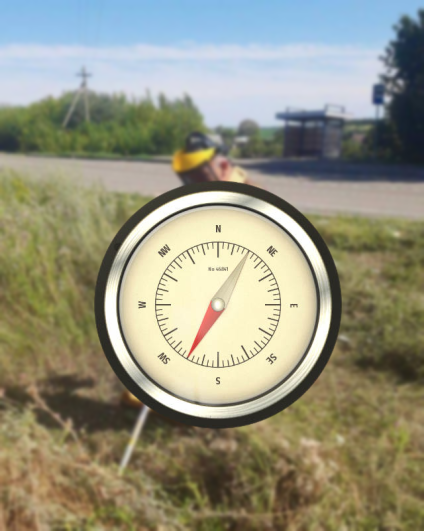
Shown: 210; °
